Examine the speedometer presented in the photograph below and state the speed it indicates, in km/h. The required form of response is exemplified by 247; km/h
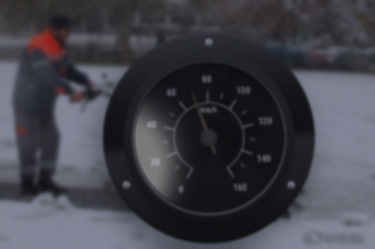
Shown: 70; km/h
